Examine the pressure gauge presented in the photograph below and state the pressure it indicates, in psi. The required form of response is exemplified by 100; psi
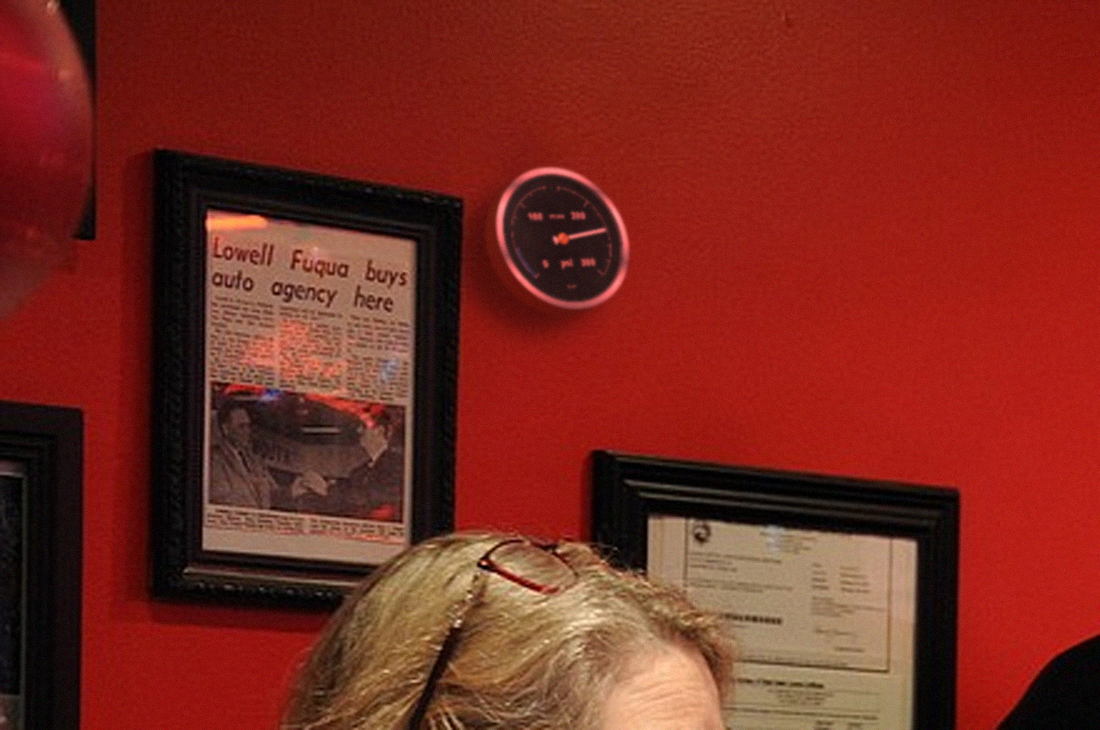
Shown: 240; psi
